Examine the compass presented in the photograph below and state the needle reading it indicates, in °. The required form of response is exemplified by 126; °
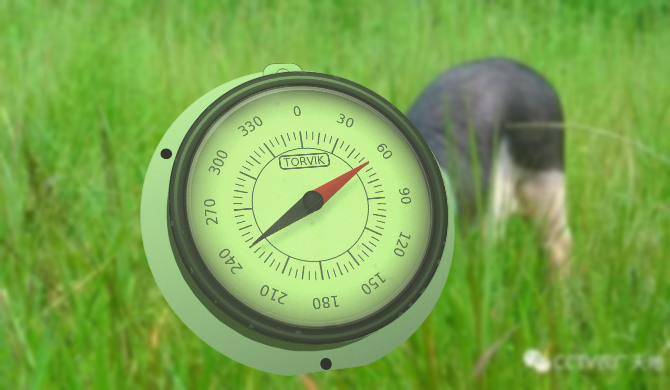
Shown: 60; °
